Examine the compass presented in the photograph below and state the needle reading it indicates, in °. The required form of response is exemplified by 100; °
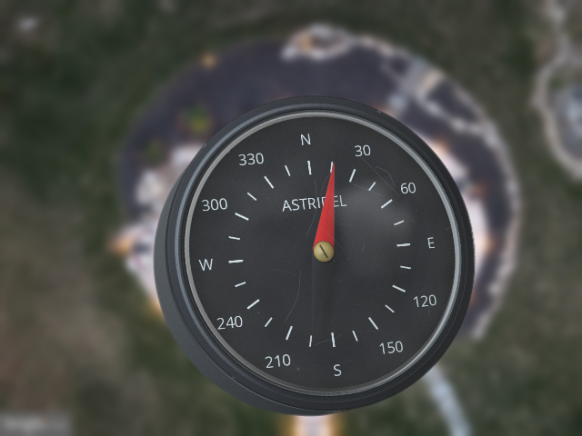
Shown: 15; °
